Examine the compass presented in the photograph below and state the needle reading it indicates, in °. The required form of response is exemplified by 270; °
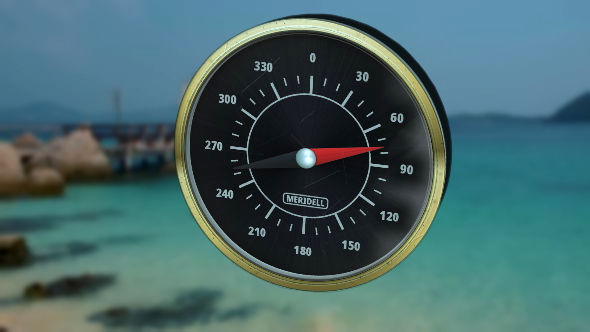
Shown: 75; °
